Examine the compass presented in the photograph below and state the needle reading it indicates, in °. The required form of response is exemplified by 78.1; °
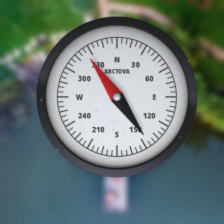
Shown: 325; °
